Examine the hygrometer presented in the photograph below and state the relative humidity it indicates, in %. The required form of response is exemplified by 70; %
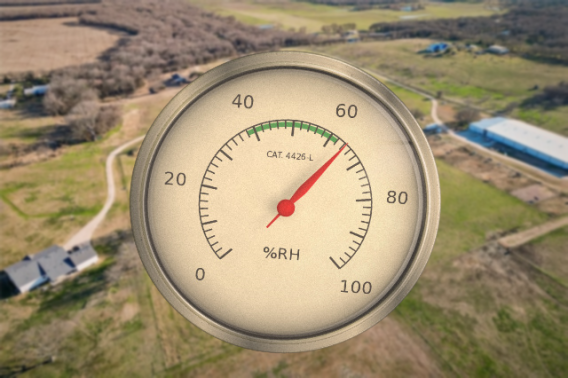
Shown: 64; %
